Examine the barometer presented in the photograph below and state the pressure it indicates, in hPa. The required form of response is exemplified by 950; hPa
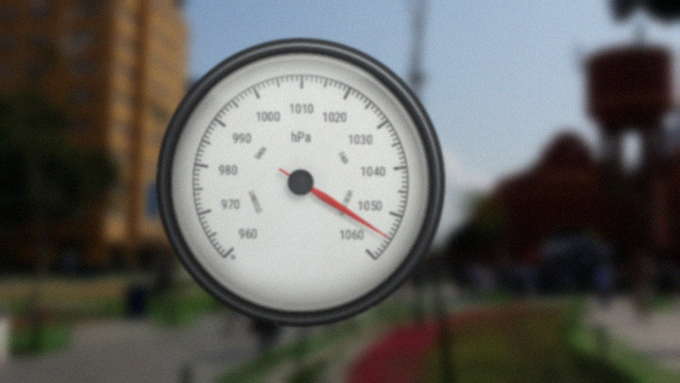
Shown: 1055; hPa
